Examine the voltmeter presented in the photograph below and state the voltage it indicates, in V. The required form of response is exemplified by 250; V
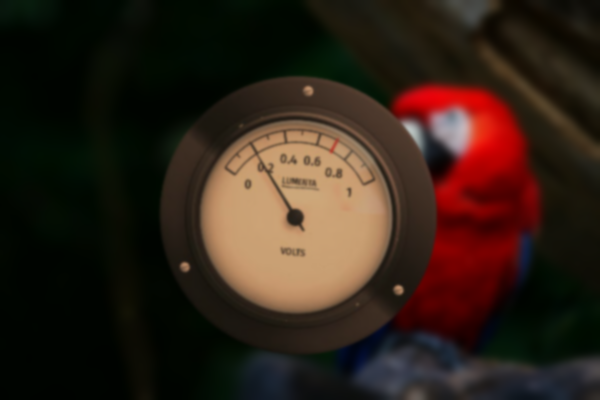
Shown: 0.2; V
